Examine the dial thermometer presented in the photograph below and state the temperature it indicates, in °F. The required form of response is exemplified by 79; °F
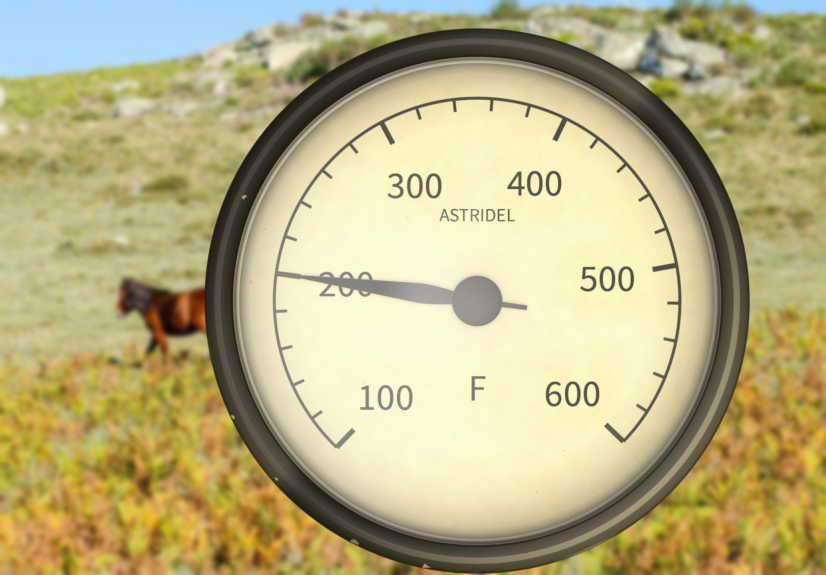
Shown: 200; °F
